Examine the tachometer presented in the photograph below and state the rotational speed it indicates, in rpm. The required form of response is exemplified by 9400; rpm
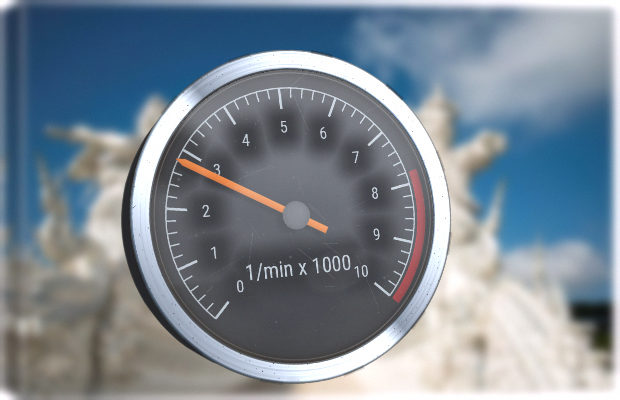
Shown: 2800; rpm
